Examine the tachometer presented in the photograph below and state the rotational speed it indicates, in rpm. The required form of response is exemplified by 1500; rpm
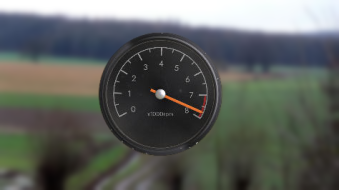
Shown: 7750; rpm
